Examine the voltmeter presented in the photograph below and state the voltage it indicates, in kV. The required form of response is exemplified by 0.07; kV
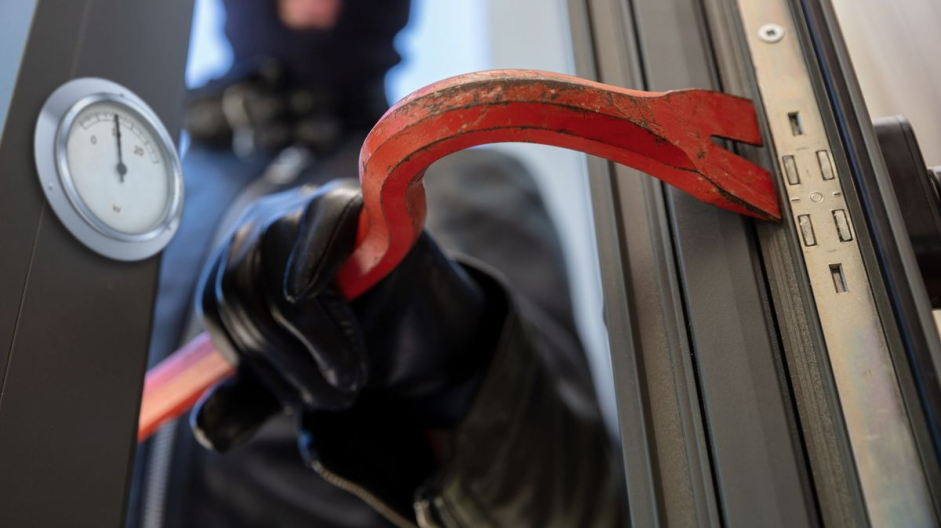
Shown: 10; kV
